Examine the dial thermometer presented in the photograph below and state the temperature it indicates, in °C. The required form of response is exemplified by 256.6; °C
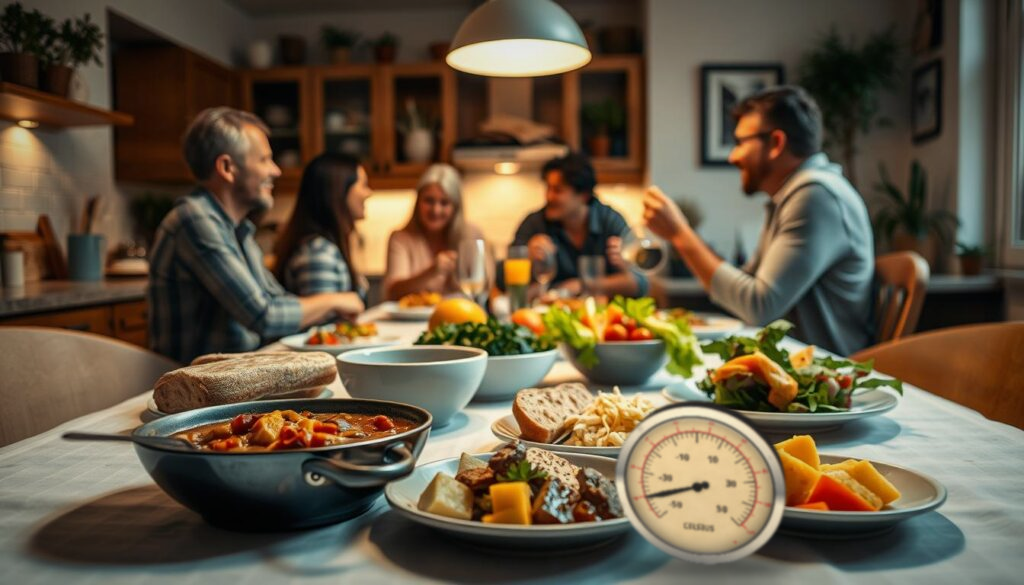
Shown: -40; °C
